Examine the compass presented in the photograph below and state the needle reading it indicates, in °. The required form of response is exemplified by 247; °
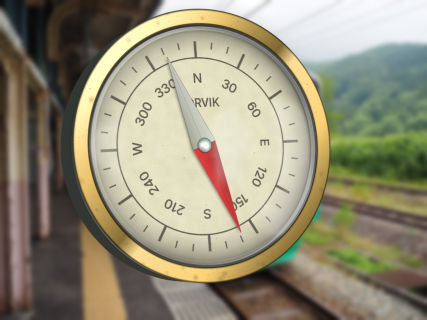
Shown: 160; °
